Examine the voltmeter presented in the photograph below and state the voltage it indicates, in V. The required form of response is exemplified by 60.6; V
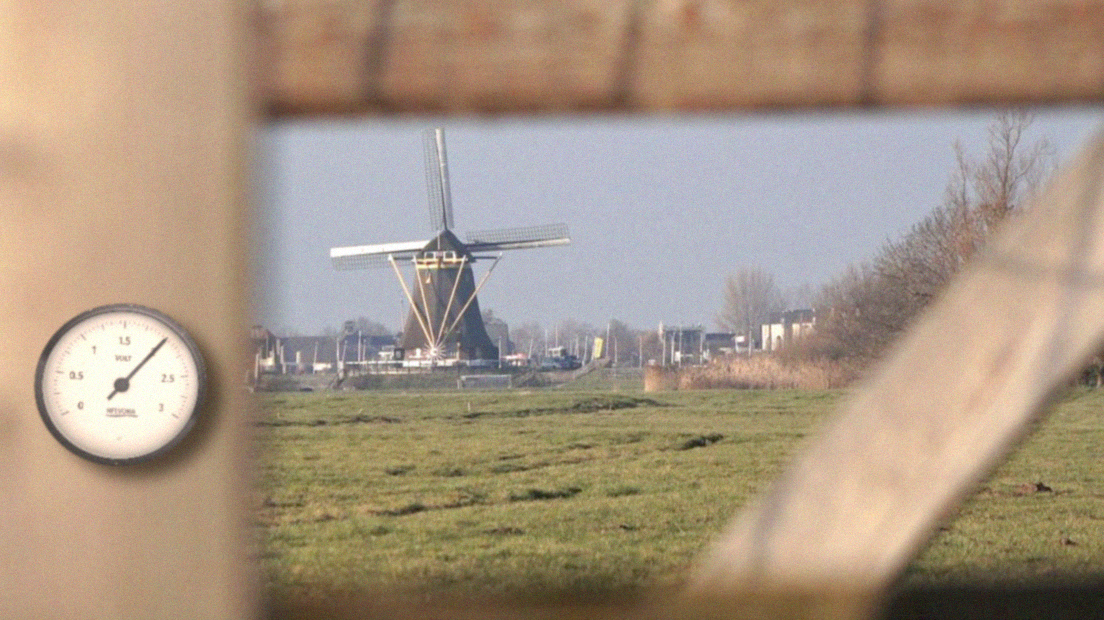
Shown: 2; V
